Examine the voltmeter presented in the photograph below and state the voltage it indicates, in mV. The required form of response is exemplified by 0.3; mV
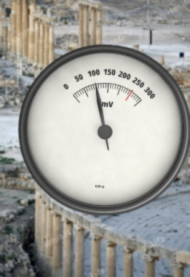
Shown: 100; mV
